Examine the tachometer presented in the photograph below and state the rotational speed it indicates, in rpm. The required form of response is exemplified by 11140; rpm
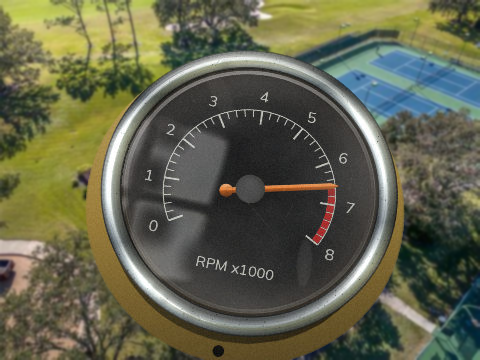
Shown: 6600; rpm
